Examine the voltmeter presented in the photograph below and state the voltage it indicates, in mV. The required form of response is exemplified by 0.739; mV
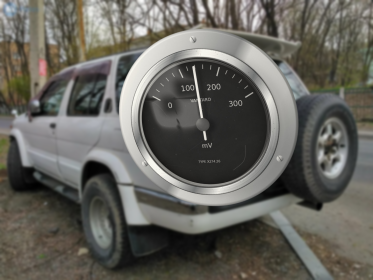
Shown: 140; mV
